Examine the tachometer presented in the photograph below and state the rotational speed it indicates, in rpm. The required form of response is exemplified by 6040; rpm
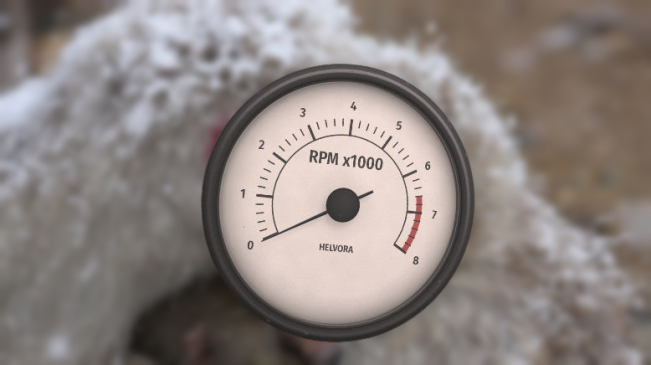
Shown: 0; rpm
